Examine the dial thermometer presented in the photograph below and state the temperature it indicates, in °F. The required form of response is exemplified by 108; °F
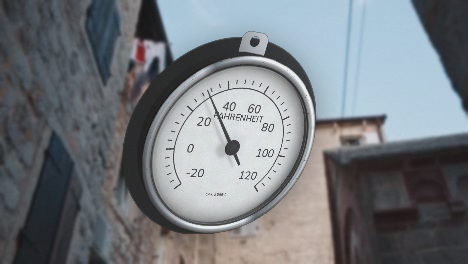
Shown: 30; °F
